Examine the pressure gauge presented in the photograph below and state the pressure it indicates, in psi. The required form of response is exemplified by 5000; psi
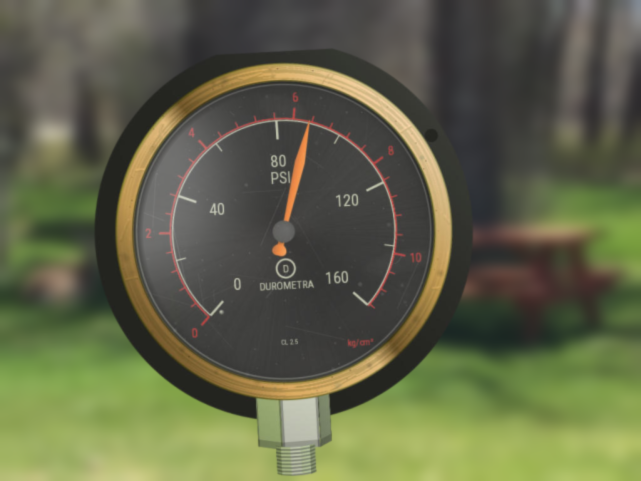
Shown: 90; psi
